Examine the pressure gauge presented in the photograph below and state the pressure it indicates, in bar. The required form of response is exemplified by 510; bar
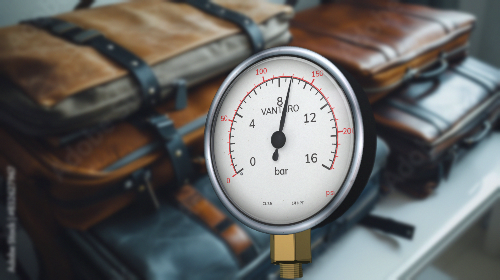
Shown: 9; bar
